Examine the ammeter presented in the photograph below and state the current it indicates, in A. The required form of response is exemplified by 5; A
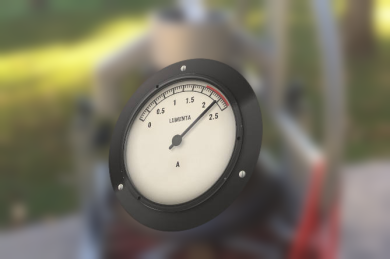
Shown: 2.25; A
